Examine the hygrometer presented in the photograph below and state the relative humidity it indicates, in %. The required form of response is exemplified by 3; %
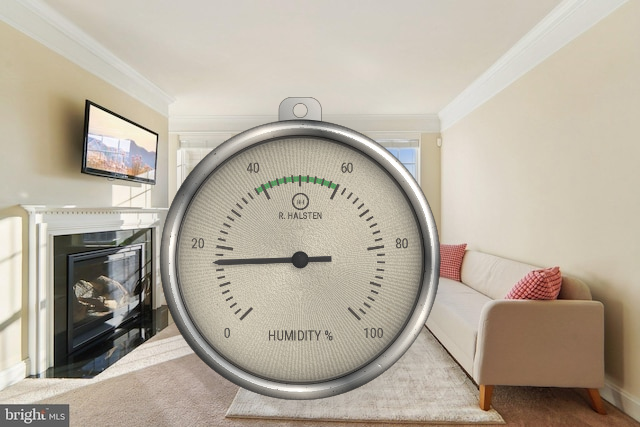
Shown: 16; %
